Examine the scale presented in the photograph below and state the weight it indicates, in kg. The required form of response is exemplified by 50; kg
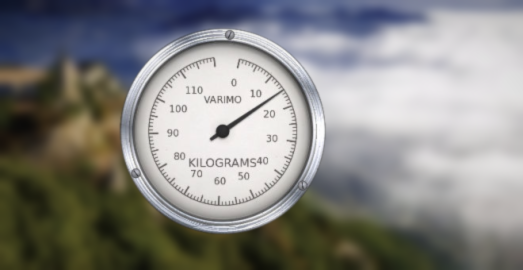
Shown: 15; kg
